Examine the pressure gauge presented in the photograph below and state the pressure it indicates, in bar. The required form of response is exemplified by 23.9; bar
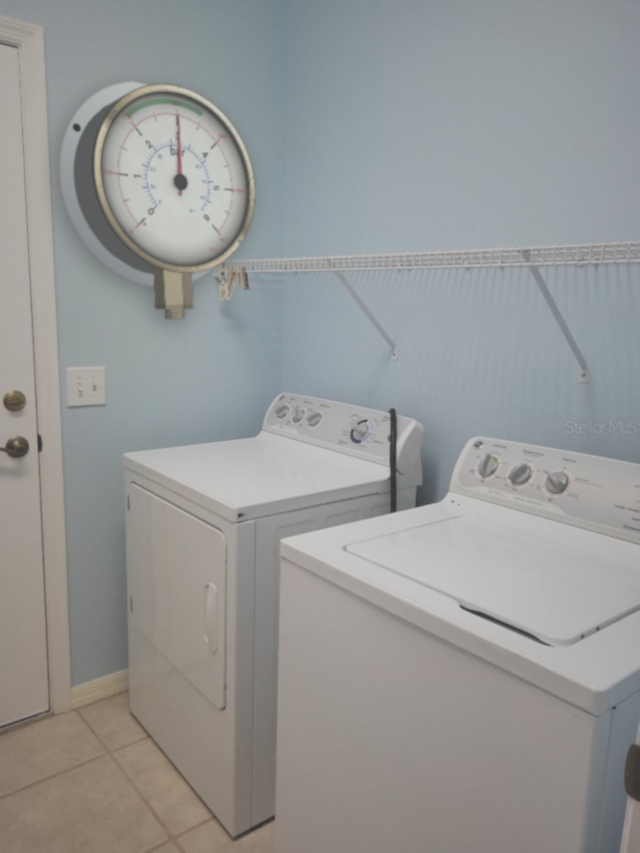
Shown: 3; bar
